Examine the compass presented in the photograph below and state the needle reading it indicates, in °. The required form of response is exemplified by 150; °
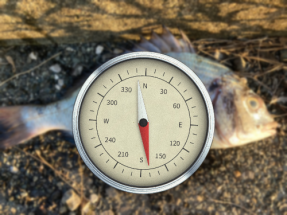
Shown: 170; °
